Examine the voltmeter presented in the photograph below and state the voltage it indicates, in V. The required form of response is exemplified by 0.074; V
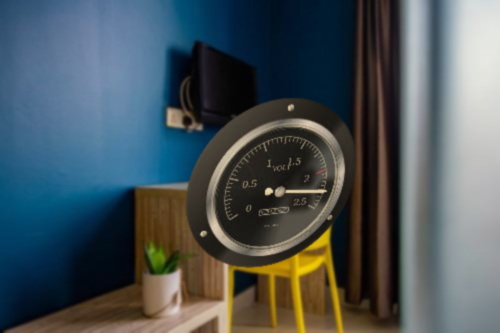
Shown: 2.25; V
